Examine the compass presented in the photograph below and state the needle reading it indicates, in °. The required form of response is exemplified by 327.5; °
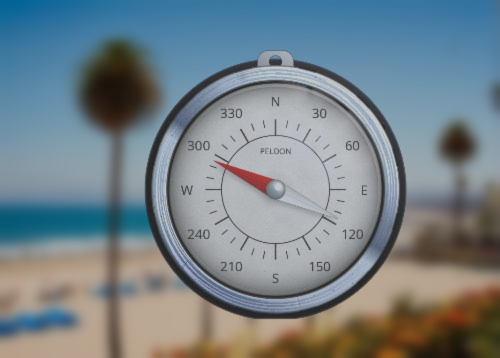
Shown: 295; °
